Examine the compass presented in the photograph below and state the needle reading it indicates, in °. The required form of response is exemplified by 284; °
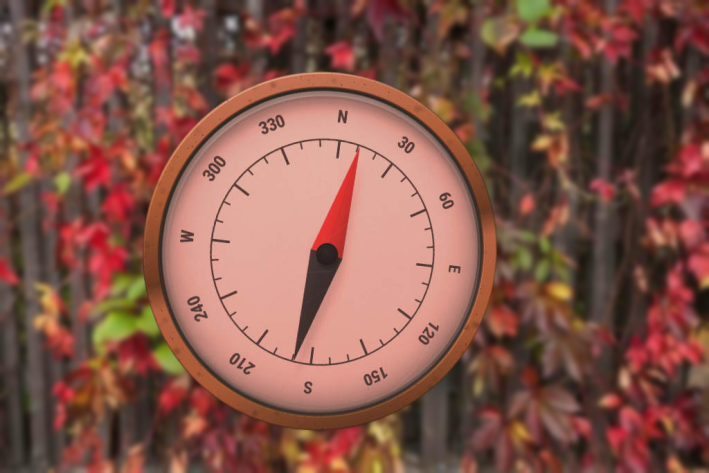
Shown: 10; °
